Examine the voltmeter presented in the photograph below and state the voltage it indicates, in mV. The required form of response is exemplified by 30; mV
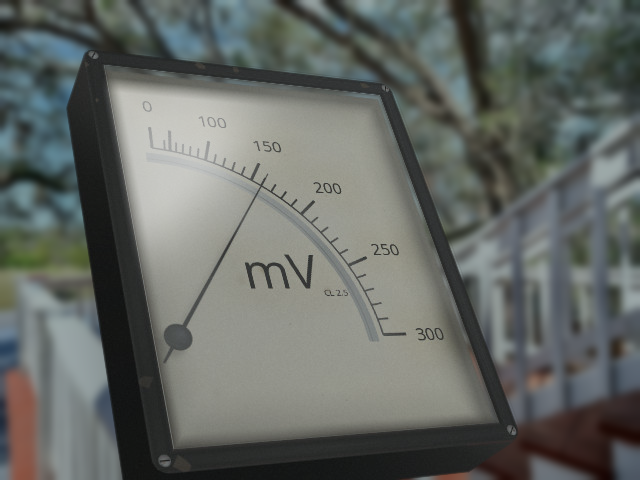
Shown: 160; mV
